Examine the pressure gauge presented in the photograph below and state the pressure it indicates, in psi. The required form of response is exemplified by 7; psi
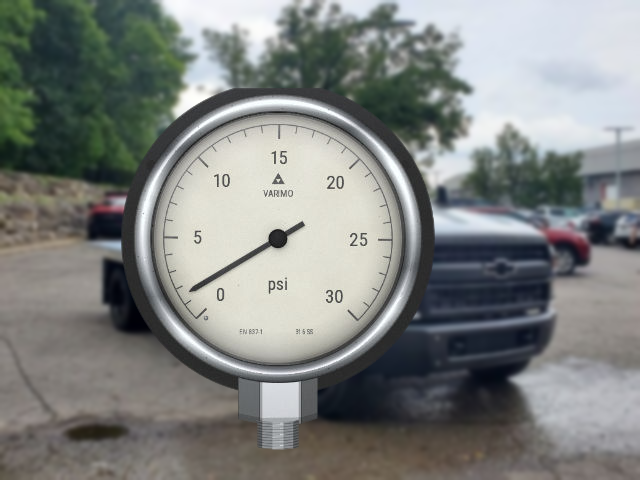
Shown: 1.5; psi
